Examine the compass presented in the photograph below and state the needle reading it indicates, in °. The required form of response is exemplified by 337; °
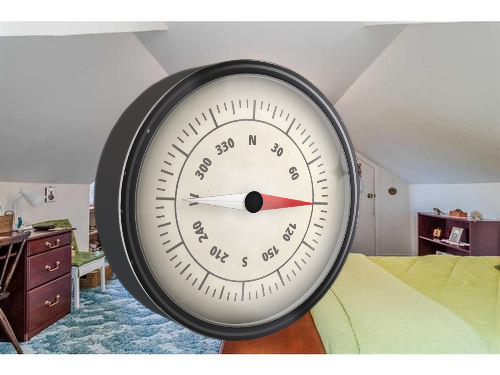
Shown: 90; °
